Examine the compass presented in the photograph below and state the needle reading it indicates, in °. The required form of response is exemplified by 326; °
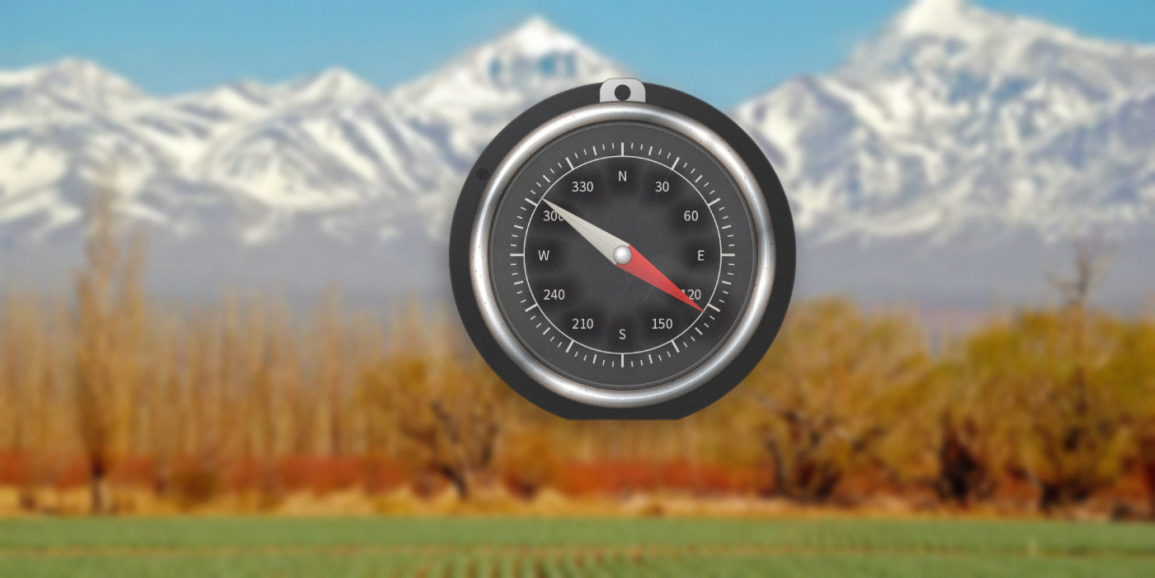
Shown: 125; °
